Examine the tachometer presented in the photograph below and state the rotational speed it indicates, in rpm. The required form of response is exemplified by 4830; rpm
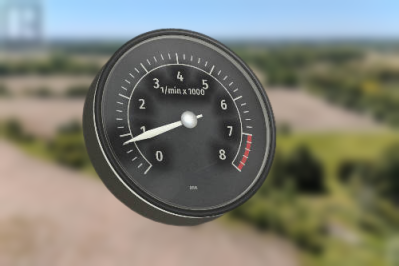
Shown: 800; rpm
